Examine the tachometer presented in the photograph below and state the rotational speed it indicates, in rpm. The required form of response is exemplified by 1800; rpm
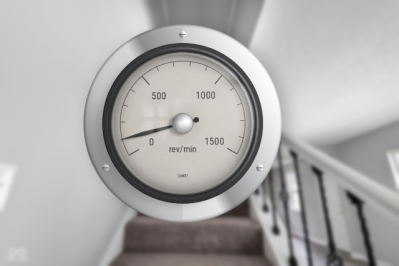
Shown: 100; rpm
